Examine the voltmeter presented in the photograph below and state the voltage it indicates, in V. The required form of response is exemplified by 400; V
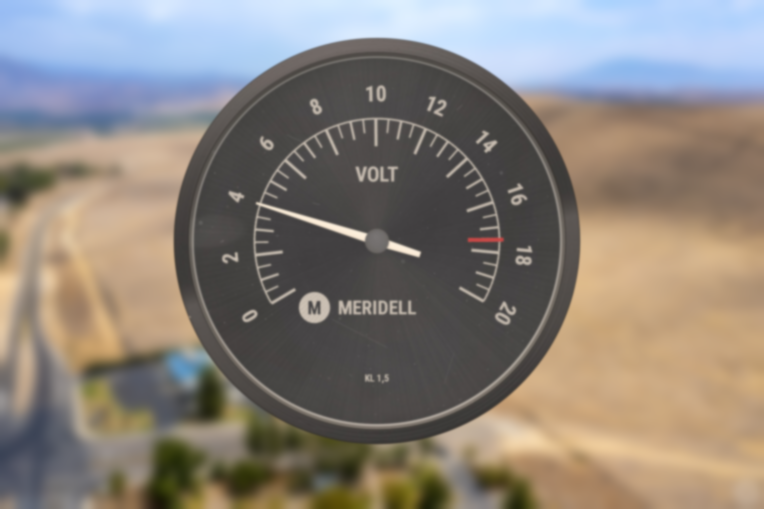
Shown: 4; V
